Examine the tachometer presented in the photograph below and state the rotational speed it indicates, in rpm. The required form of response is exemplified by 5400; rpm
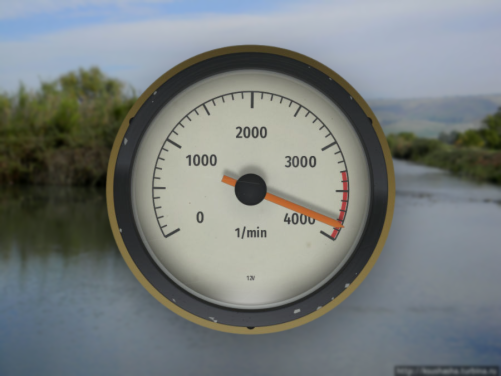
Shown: 3850; rpm
